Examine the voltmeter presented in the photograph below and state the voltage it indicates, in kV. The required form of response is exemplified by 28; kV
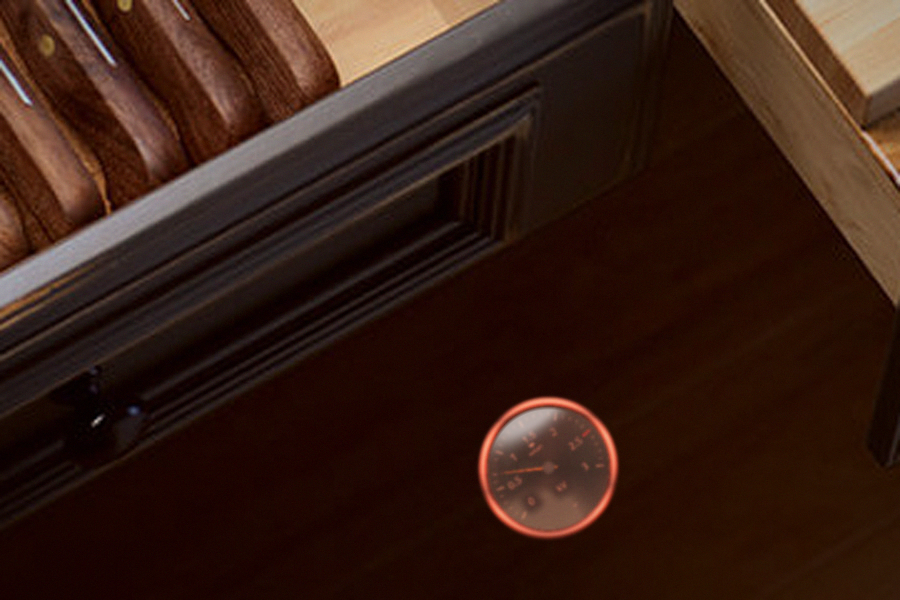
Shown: 0.7; kV
